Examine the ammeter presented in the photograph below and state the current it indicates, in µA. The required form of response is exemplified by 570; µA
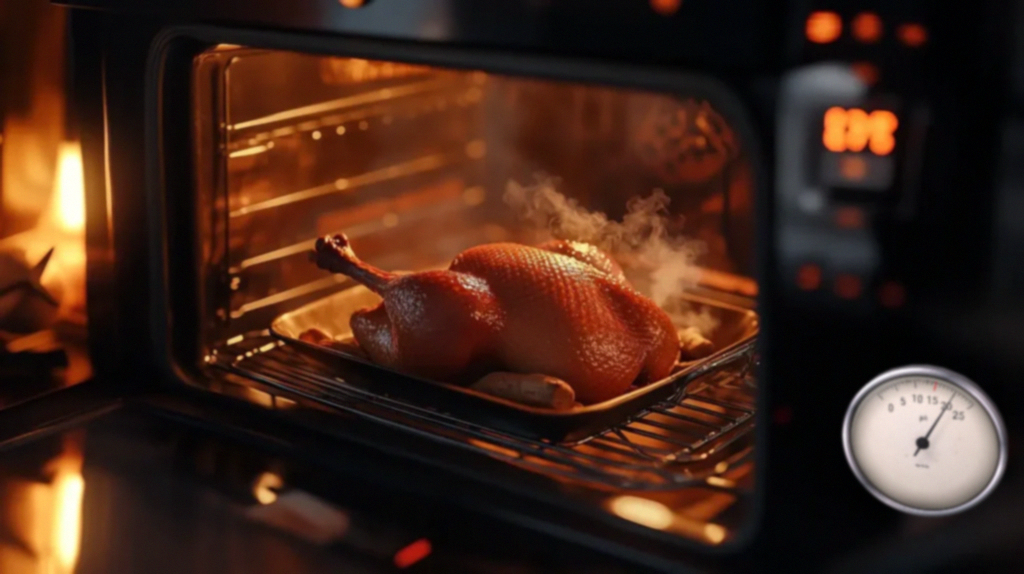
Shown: 20; µA
